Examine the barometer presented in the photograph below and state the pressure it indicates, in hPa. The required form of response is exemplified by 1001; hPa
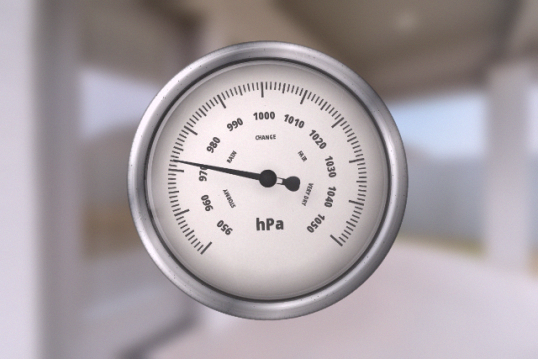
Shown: 972; hPa
